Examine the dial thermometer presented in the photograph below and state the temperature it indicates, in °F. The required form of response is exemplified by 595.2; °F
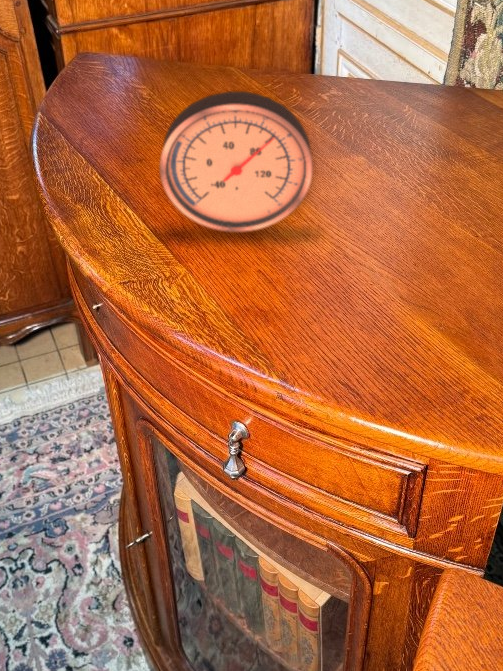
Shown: 80; °F
